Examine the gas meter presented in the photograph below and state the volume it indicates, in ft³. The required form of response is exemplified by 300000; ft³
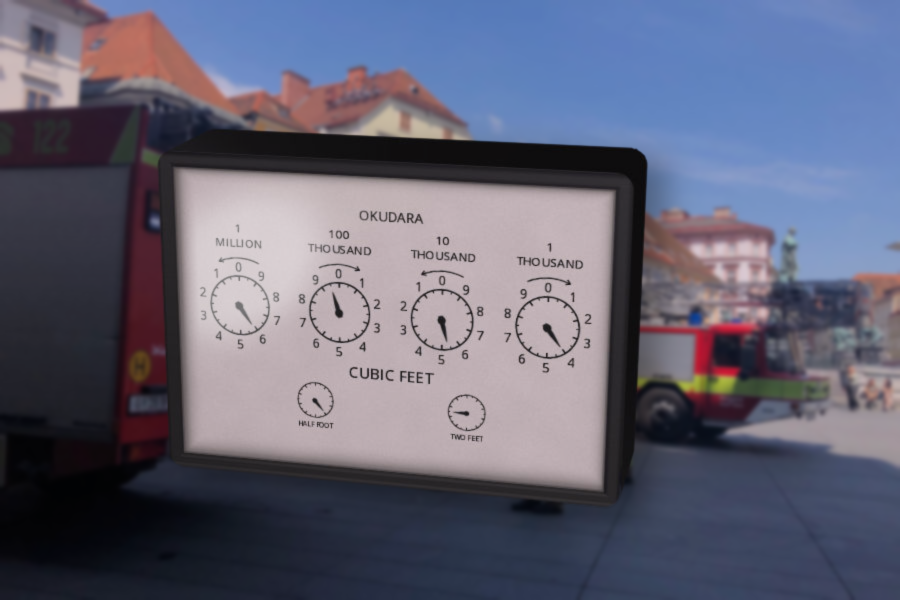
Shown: 595400; ft³
